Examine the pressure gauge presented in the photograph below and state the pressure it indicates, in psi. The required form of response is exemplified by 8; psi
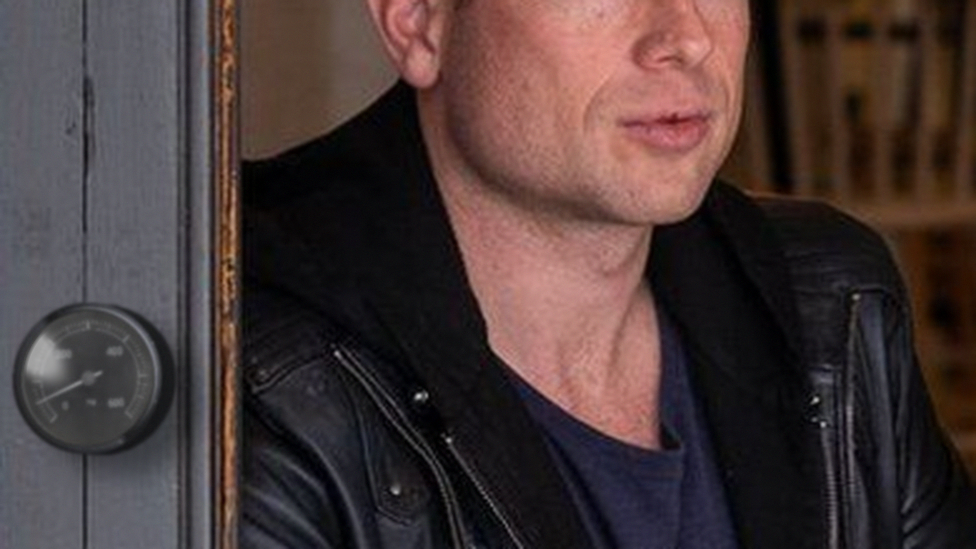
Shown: 50; psi
